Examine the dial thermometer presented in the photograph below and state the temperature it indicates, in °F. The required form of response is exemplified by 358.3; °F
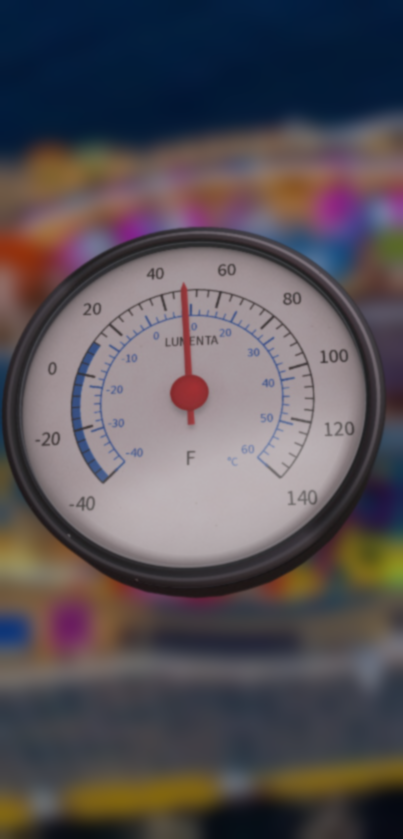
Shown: 48; °F
